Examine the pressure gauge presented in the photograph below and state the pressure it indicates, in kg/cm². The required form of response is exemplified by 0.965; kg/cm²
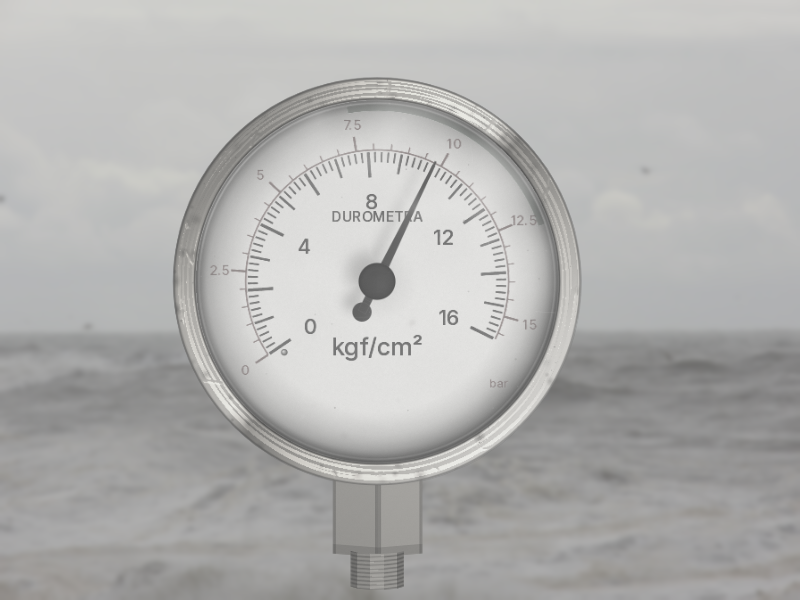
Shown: 10; kg/cm²
